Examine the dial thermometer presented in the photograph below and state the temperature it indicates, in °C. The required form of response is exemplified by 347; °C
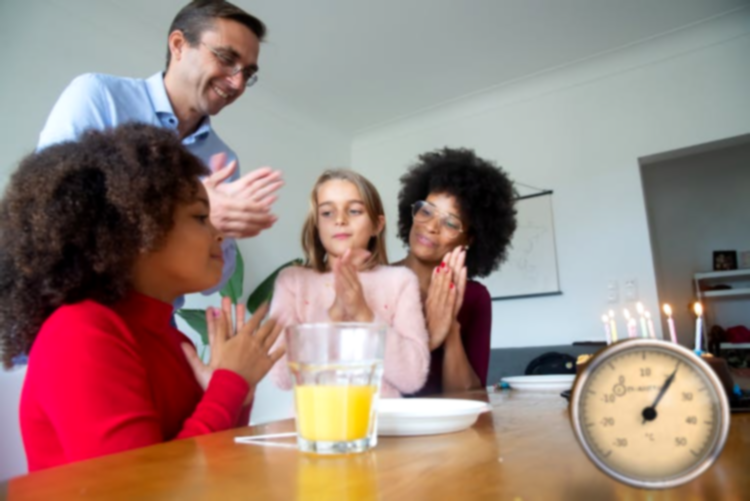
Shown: 20; °C
